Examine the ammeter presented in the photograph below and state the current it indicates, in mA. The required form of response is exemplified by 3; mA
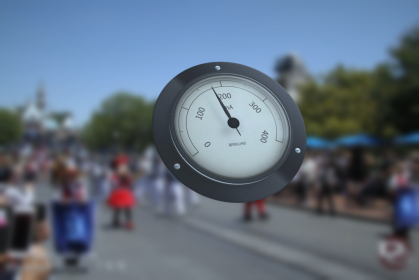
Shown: 175; mA
